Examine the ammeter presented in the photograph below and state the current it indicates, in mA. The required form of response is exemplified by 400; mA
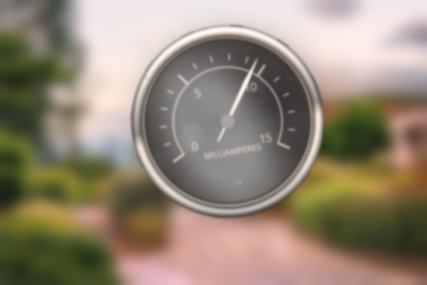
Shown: 9.5; mA
